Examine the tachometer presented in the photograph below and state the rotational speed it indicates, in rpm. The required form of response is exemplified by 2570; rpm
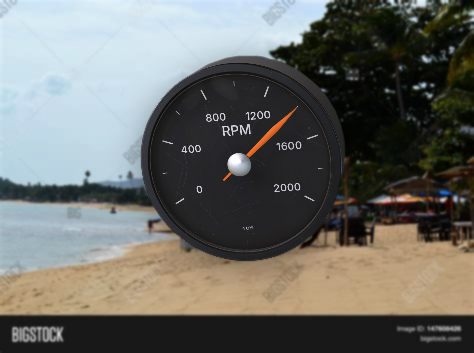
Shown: 1400; rpm
